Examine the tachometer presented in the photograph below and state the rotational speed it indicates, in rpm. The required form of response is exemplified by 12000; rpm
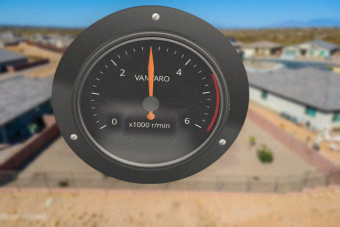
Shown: 3000; rpm
